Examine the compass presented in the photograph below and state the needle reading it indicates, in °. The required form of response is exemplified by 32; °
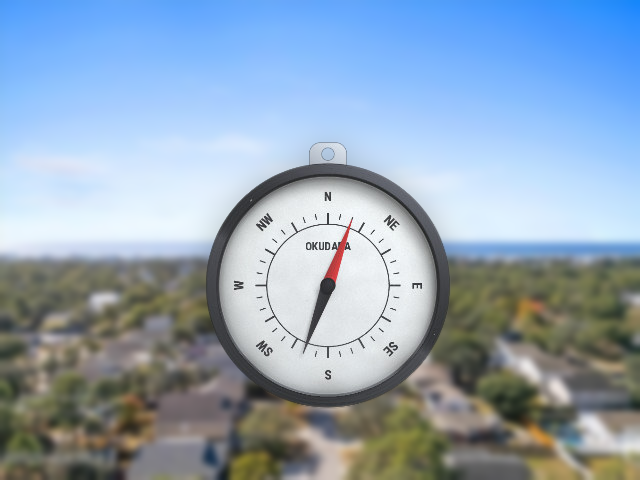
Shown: 20; °
